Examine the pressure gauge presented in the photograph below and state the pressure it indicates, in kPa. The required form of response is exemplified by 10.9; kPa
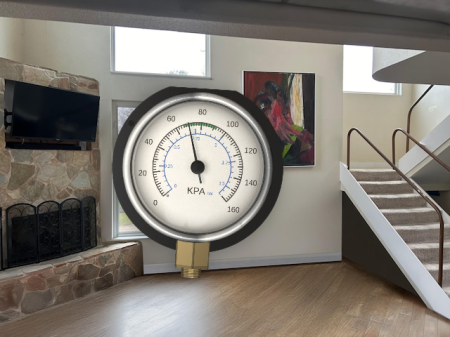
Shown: 70; kPa
